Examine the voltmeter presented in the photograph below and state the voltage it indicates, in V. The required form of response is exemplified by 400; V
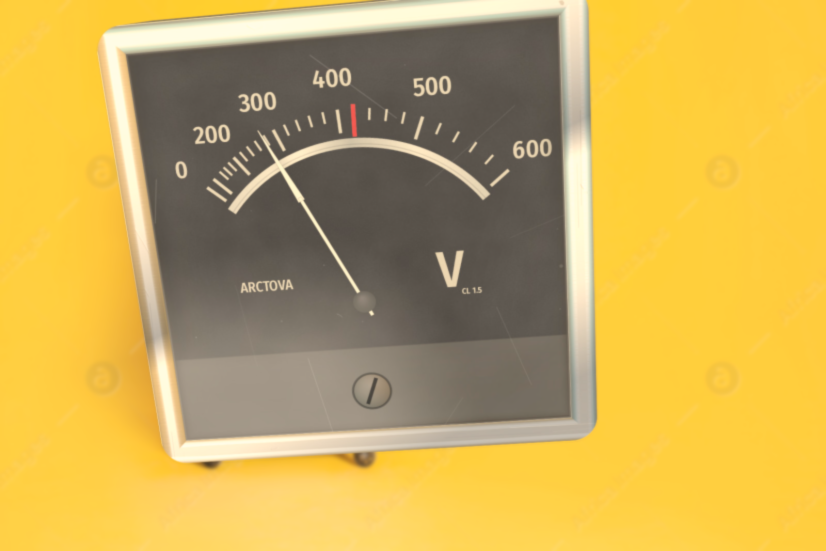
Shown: 280; V
